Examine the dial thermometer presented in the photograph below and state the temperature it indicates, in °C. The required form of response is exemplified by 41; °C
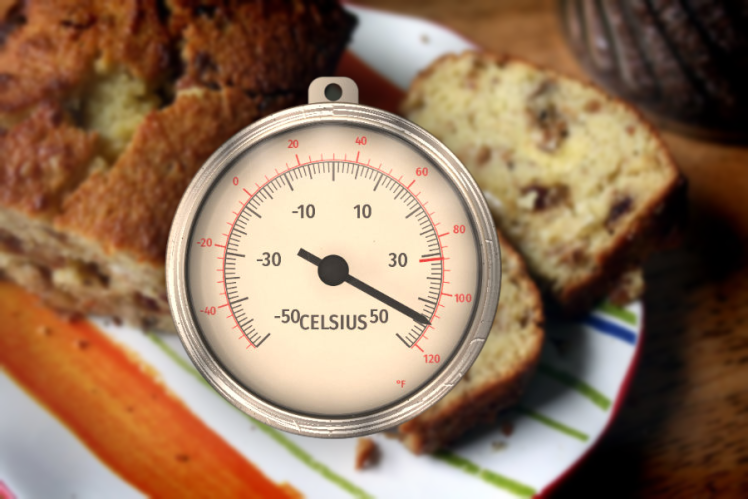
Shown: 44; °C
